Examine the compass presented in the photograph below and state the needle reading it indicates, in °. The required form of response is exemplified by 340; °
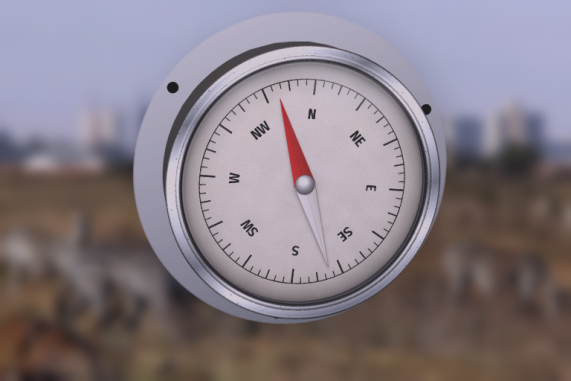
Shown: 337.5; °
